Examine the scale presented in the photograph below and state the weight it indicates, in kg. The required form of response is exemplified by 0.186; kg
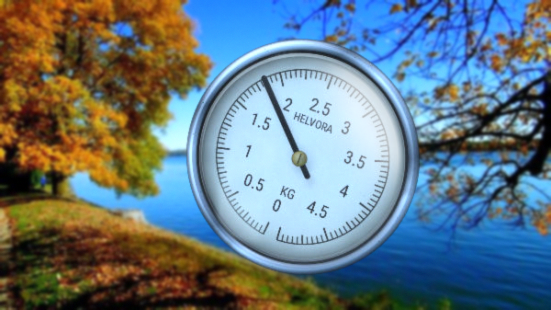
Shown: 1.85; kg
